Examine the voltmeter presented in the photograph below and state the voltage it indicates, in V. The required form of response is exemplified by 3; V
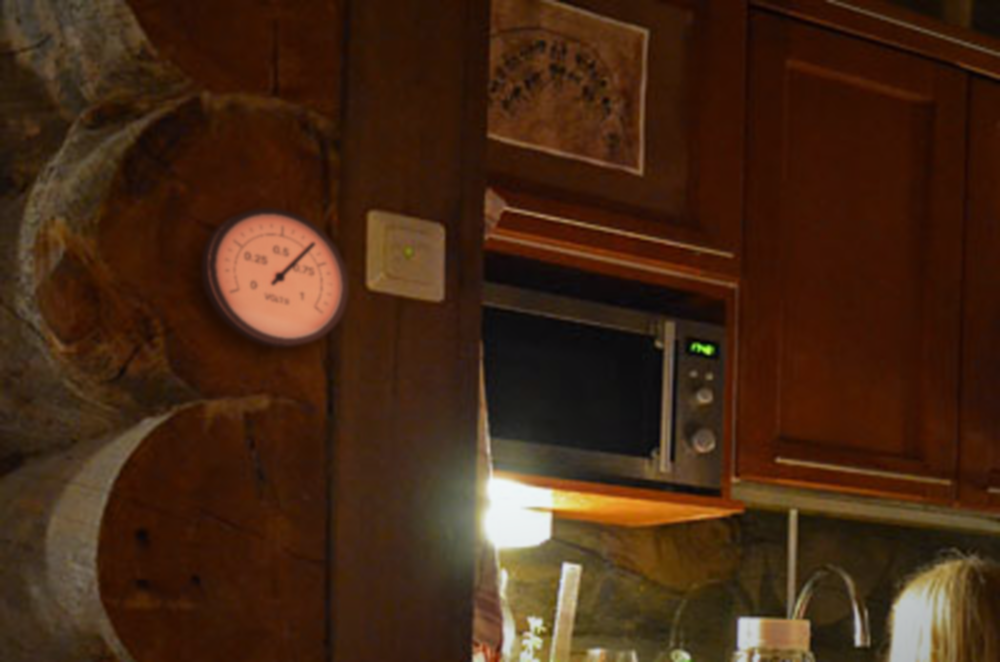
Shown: 0.65; V
